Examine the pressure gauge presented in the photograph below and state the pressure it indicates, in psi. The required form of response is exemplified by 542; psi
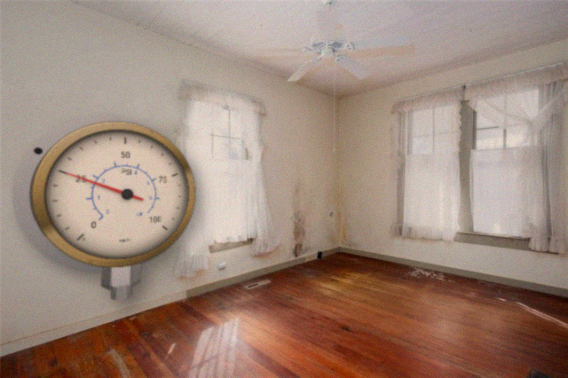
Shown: 25; psi
